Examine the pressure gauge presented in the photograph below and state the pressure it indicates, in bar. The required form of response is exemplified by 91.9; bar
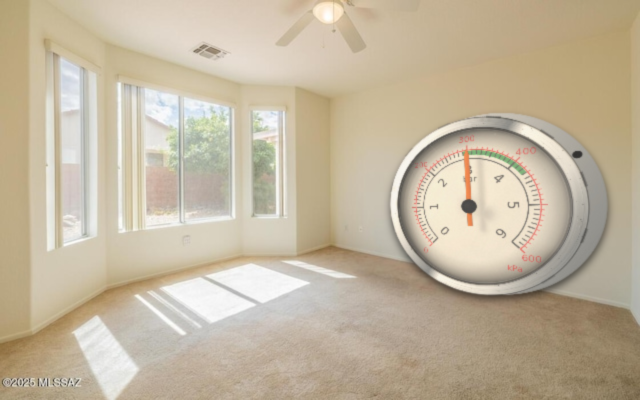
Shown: 3; bar
